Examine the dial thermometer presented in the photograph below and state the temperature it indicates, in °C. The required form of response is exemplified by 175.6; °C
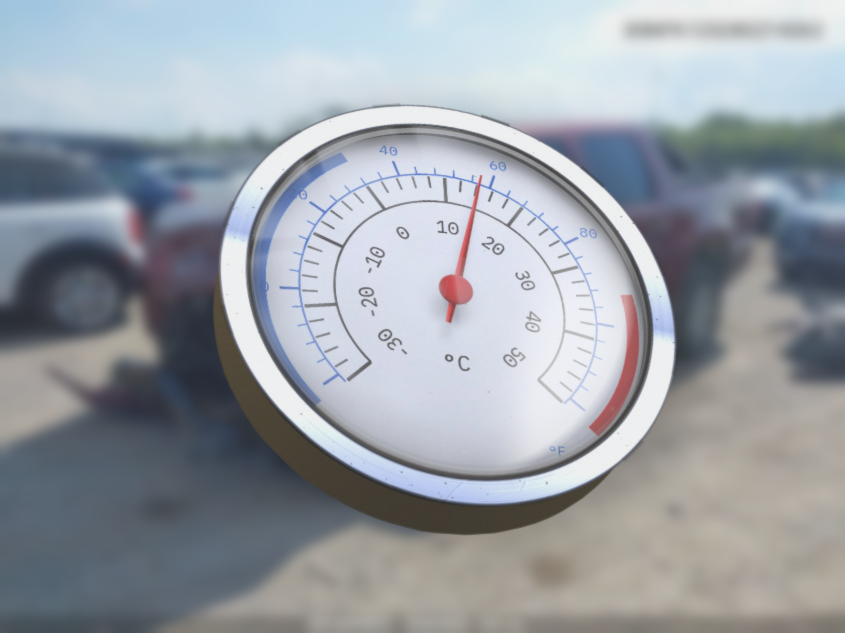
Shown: 14; °C
